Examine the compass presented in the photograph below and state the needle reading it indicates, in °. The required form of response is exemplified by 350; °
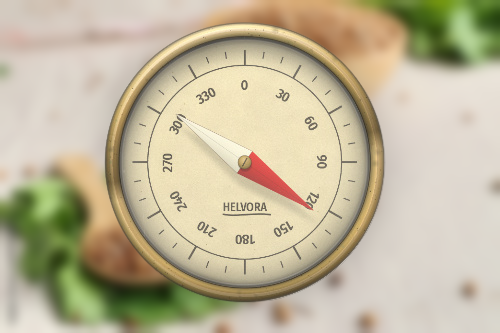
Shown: 125; °
